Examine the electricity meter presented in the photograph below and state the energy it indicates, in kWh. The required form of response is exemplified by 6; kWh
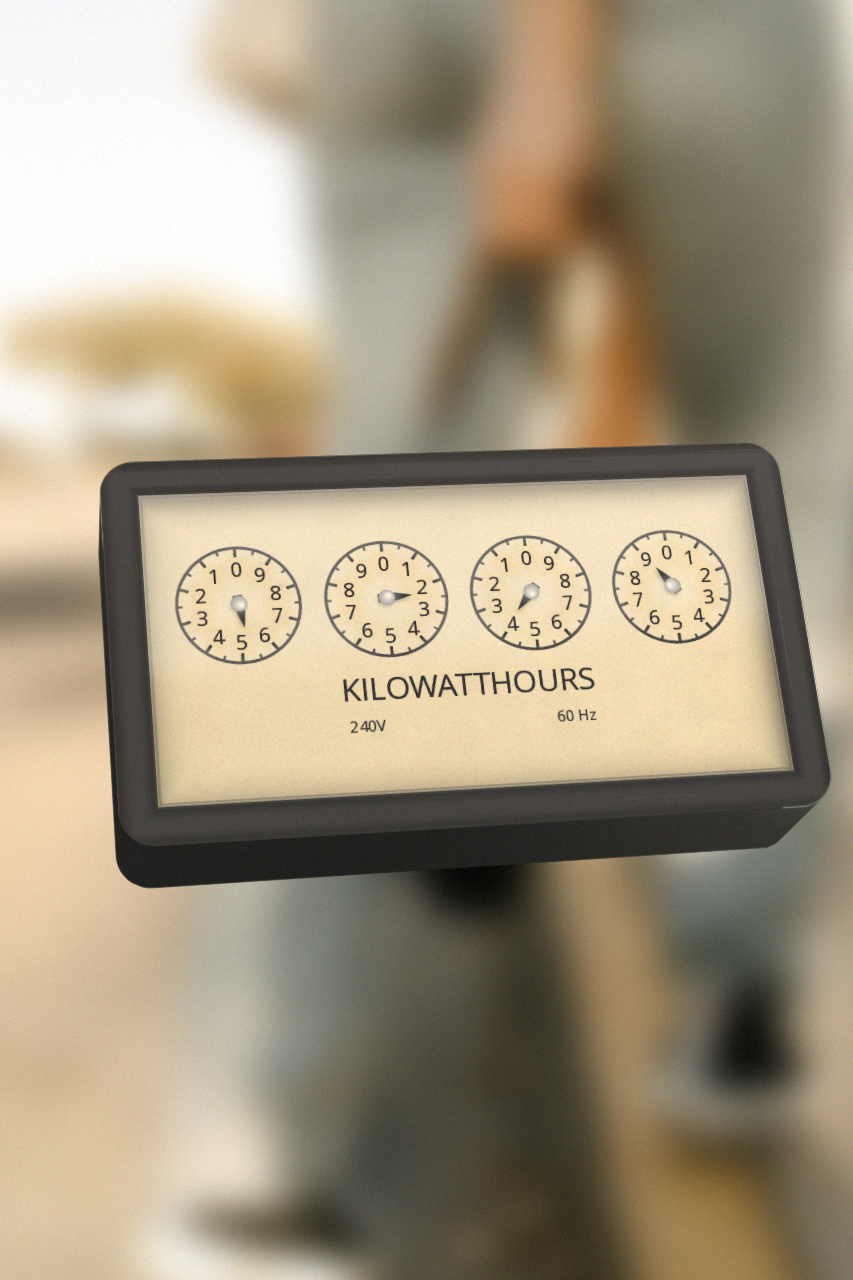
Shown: 5239; kWh
